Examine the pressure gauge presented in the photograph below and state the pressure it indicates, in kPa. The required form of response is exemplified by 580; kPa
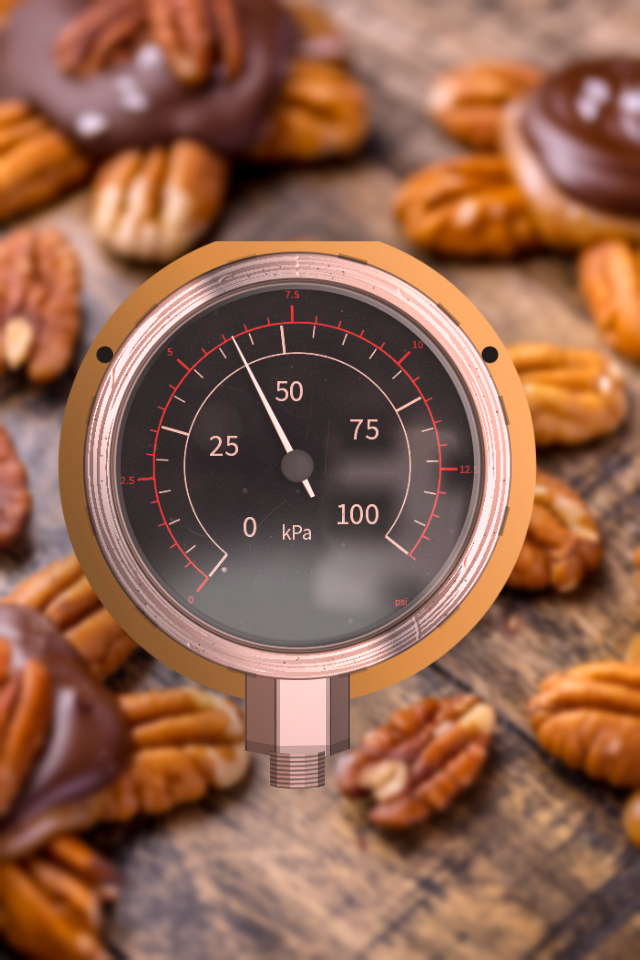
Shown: 42.5; kPa
